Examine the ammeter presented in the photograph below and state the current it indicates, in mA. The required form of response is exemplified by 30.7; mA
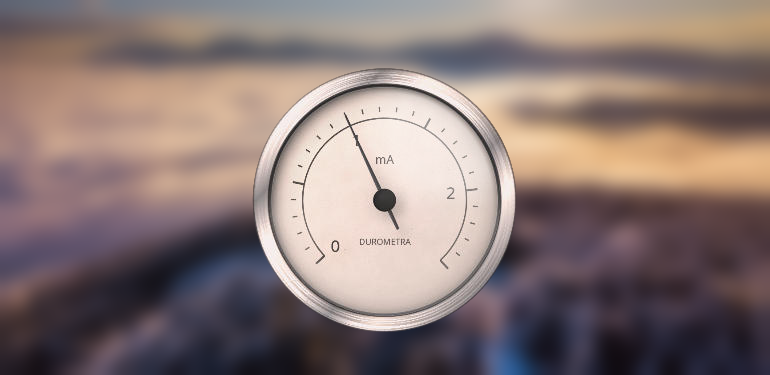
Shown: 1; mA
